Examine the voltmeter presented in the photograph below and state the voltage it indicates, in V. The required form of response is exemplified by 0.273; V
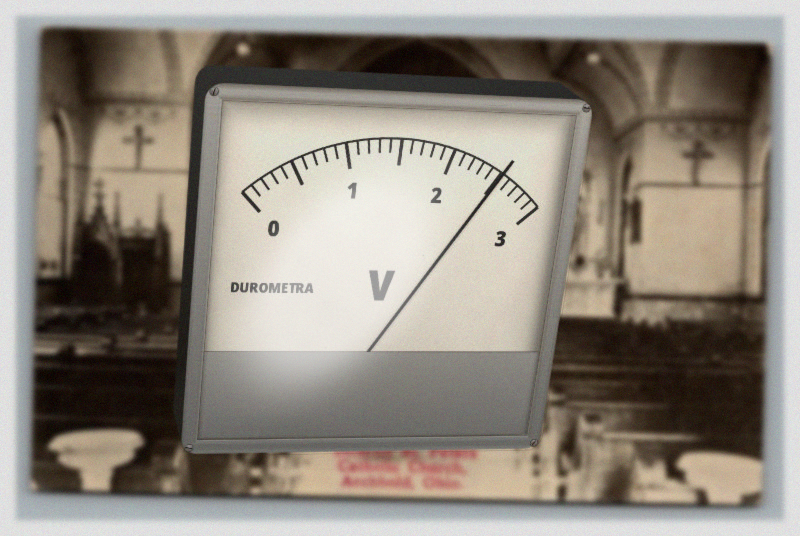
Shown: 2.5; V
